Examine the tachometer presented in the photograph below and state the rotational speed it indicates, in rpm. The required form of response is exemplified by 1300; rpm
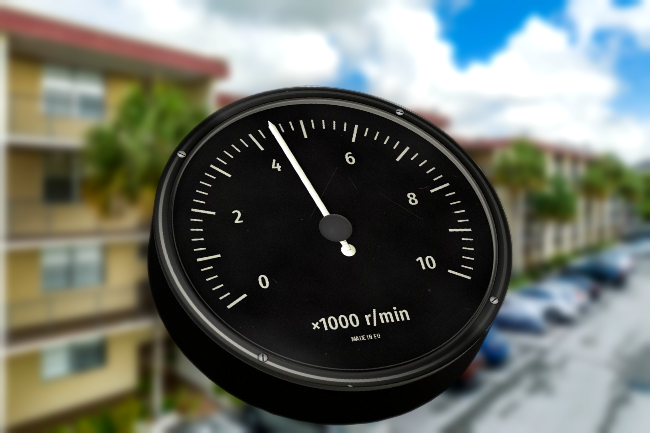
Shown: 4400; rpm
